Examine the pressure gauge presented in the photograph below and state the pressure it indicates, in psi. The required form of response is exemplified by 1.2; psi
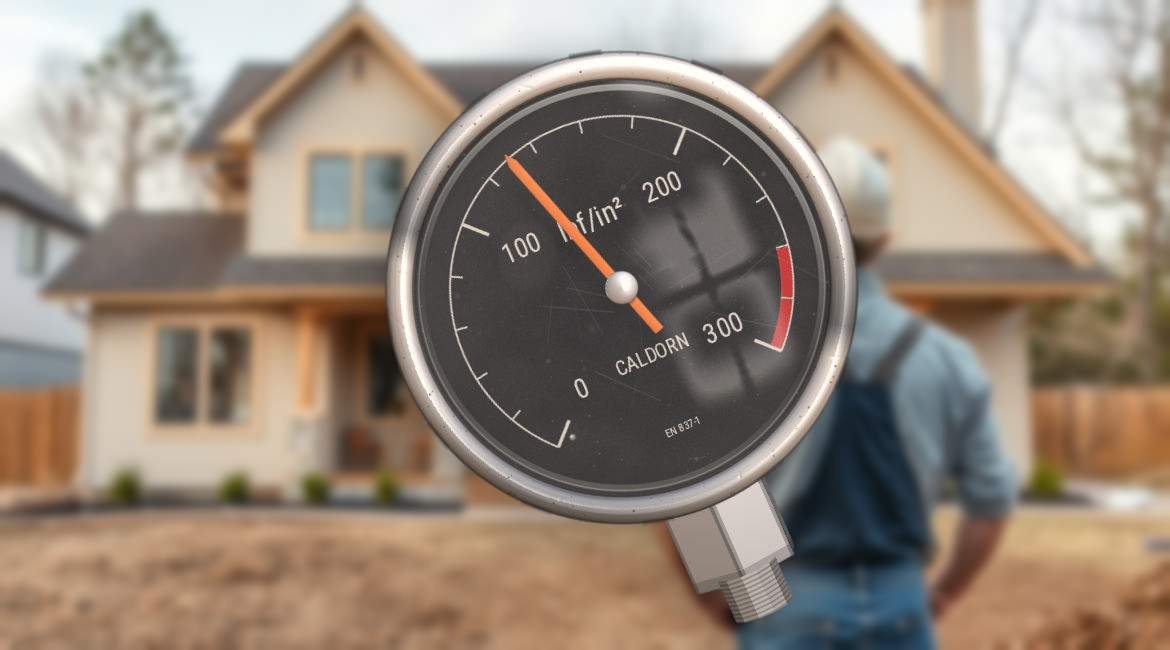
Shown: 130; psi
